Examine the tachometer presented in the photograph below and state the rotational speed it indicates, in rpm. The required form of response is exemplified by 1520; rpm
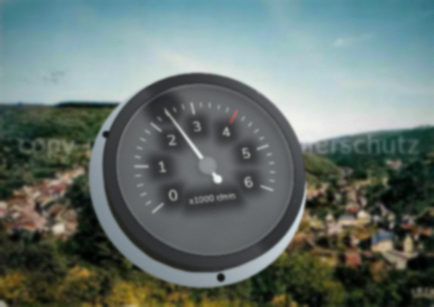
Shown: 2400; rpm
